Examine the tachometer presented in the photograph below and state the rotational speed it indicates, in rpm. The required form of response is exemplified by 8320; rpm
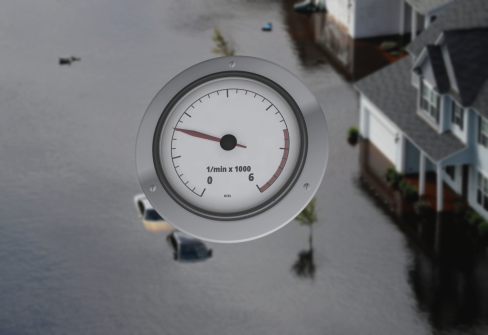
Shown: 1600; rpm
